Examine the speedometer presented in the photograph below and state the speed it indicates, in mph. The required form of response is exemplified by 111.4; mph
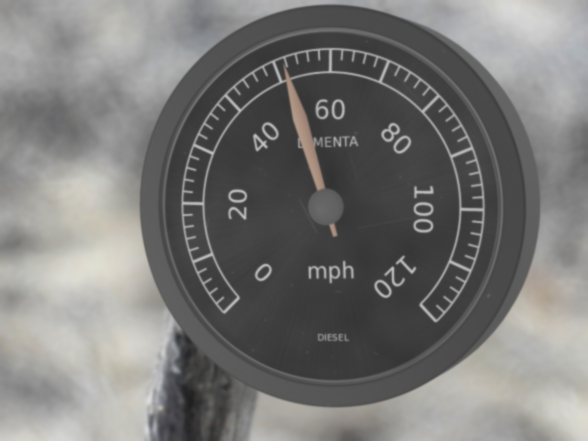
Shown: 52; mph
